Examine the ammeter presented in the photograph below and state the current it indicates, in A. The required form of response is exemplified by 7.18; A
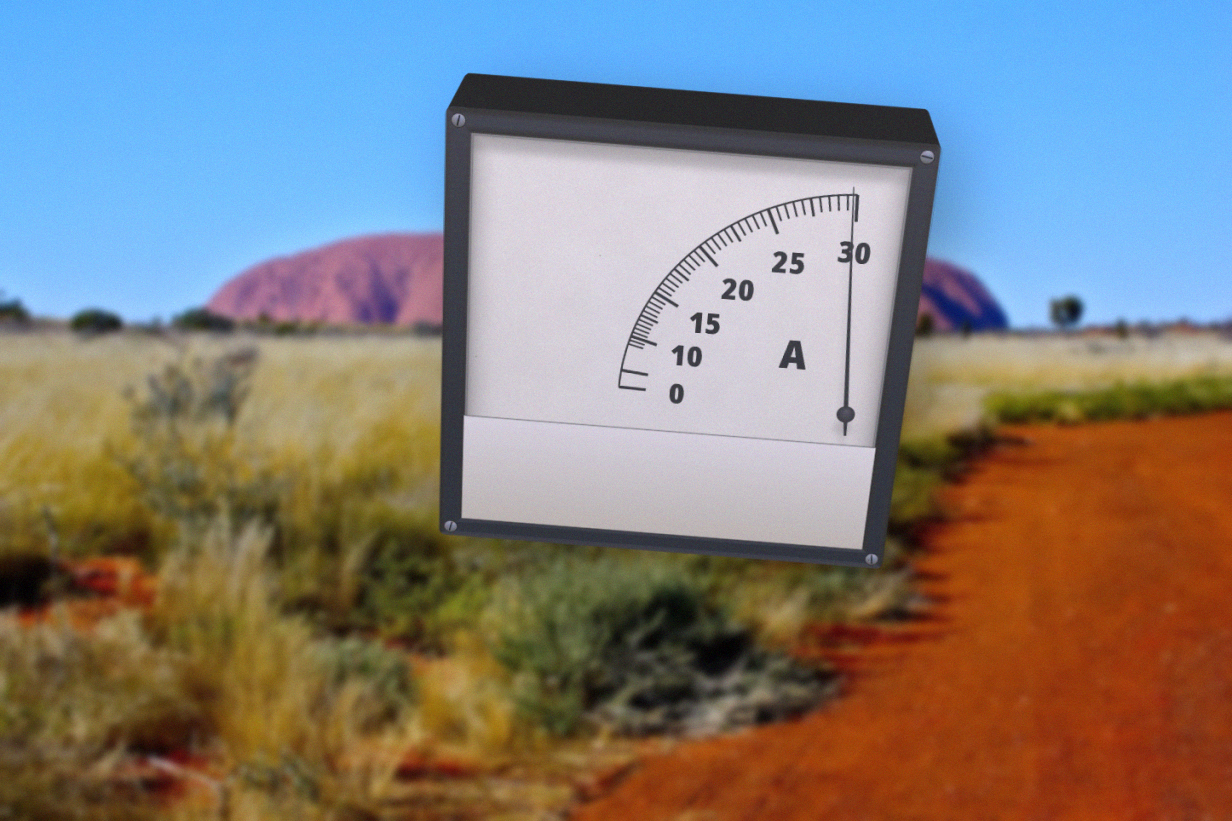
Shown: 29.75; A
